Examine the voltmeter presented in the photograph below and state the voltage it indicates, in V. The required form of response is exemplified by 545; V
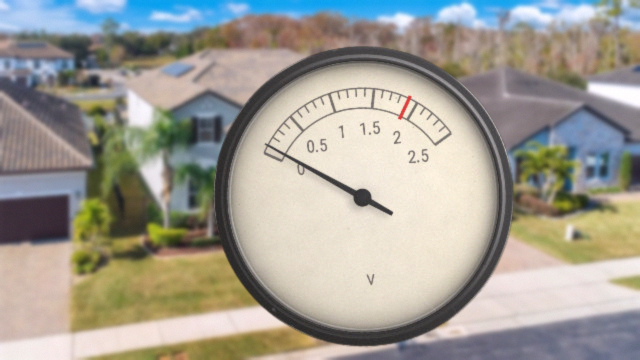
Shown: 0.1; V
